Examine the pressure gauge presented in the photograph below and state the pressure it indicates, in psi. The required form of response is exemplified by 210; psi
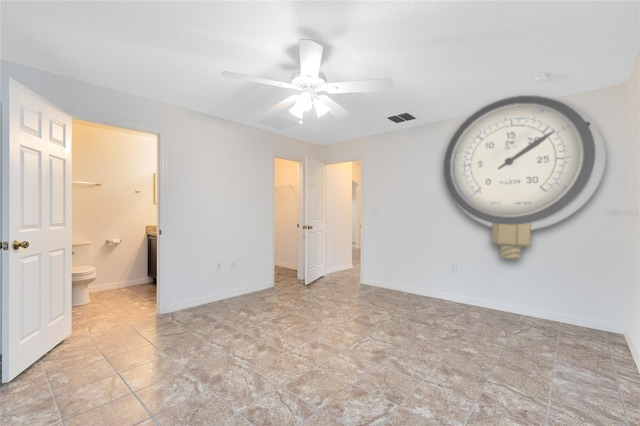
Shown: 21; psi
